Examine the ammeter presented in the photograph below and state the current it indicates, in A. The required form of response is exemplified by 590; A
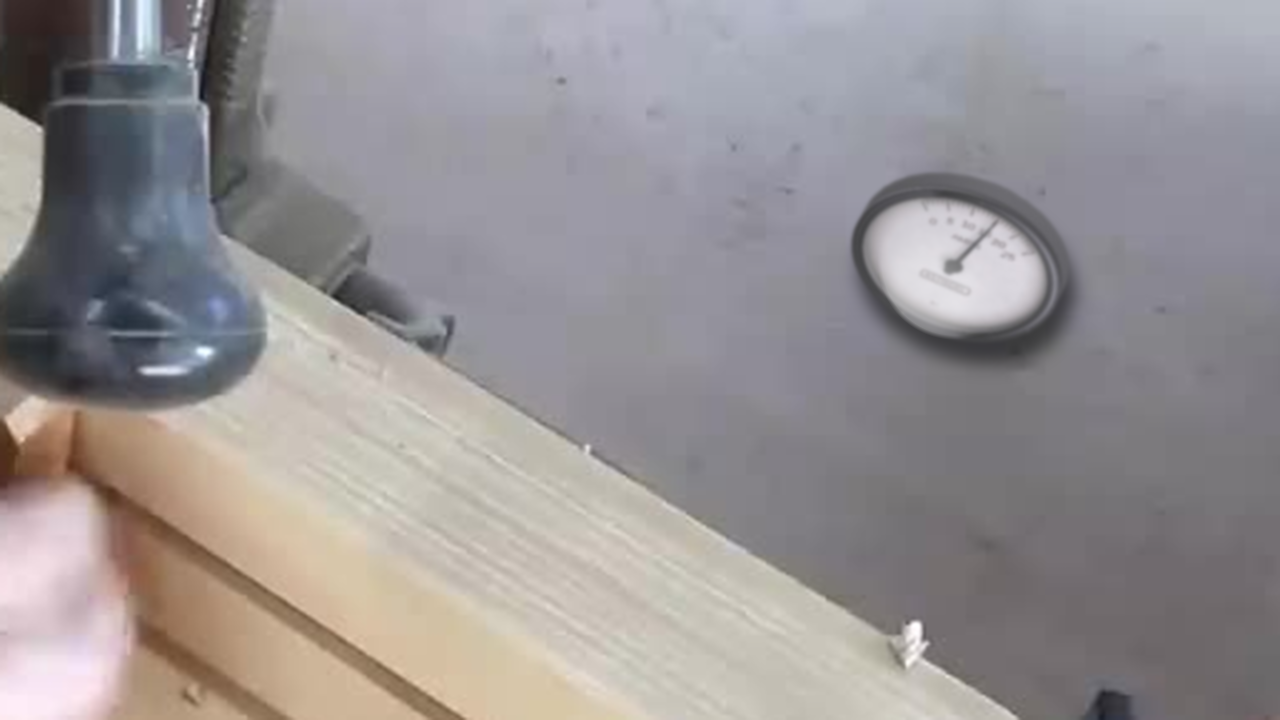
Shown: 15; A
